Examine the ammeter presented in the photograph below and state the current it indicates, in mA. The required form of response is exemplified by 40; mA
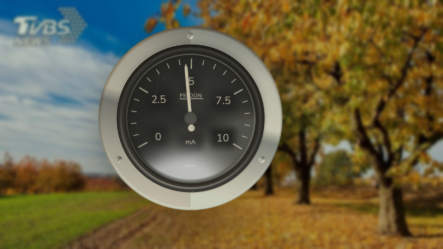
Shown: 4.75; mA
